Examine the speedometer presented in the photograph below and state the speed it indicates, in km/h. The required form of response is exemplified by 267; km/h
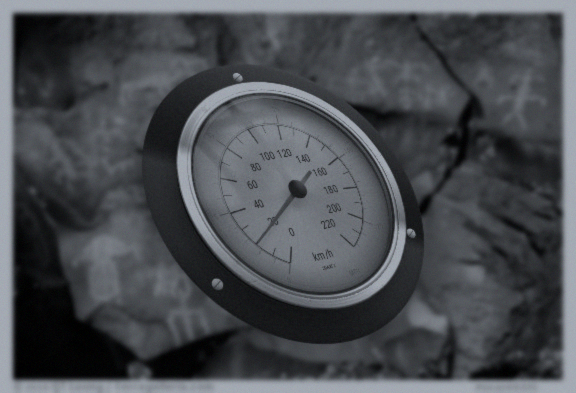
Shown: 20; km/h
